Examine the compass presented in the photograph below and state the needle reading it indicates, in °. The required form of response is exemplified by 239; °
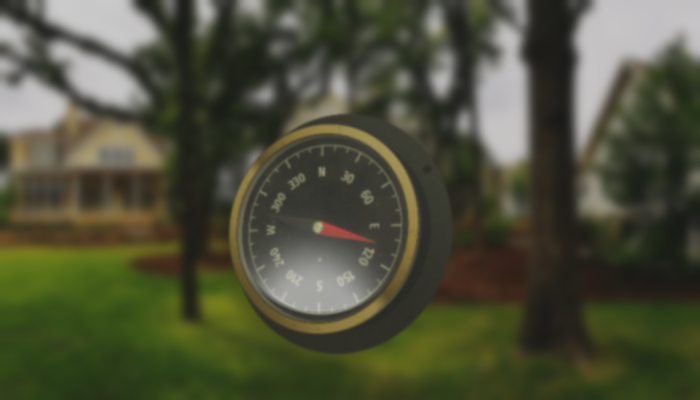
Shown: 105; °
